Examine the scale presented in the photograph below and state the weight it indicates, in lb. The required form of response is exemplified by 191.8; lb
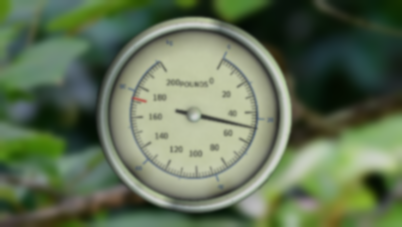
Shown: 50; lb
